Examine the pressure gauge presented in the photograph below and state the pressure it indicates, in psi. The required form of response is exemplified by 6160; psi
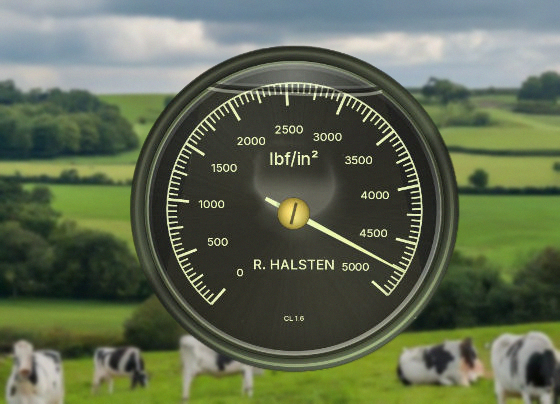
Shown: 4750; psi
